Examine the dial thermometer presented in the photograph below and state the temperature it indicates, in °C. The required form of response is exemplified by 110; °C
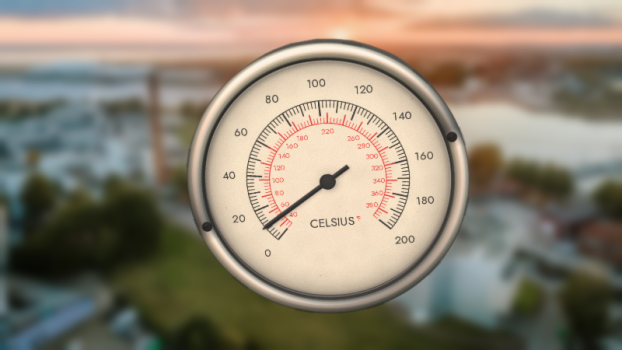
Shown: 10; °C
